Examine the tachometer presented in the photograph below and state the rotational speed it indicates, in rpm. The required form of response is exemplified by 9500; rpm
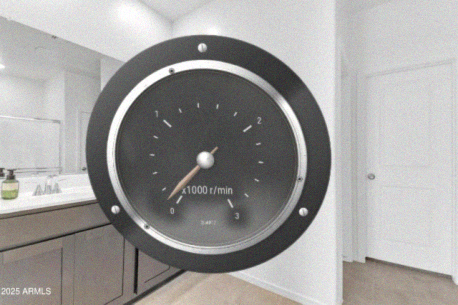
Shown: 100; rpm
